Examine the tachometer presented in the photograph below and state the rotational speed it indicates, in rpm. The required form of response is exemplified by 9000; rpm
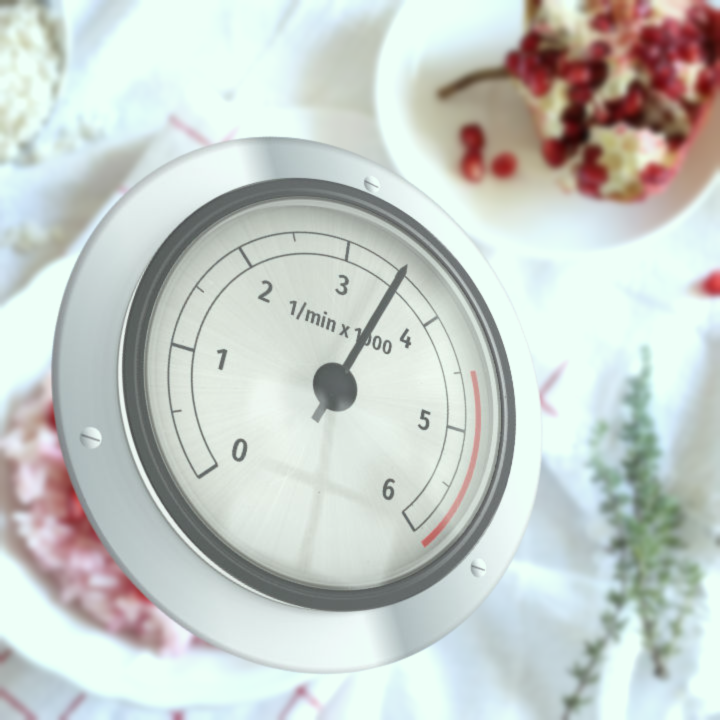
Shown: 3500; rpm
